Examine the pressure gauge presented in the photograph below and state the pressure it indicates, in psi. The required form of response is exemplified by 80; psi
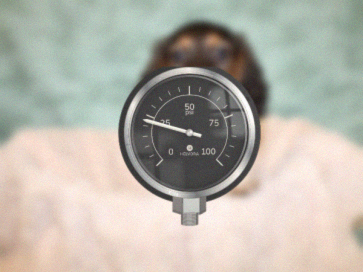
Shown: 22.5; psi
